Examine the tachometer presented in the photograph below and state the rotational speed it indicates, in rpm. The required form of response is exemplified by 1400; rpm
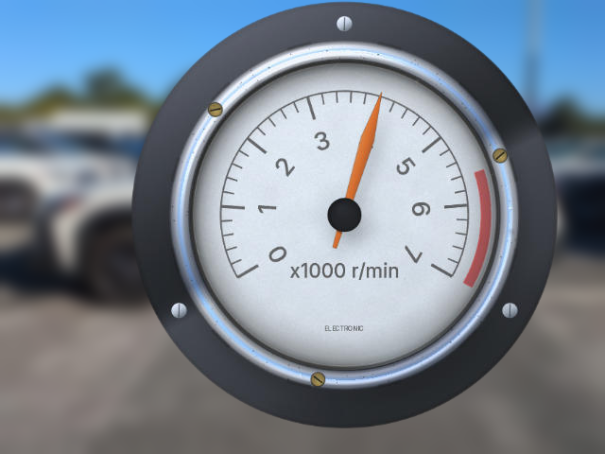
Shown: 4000; rpm
